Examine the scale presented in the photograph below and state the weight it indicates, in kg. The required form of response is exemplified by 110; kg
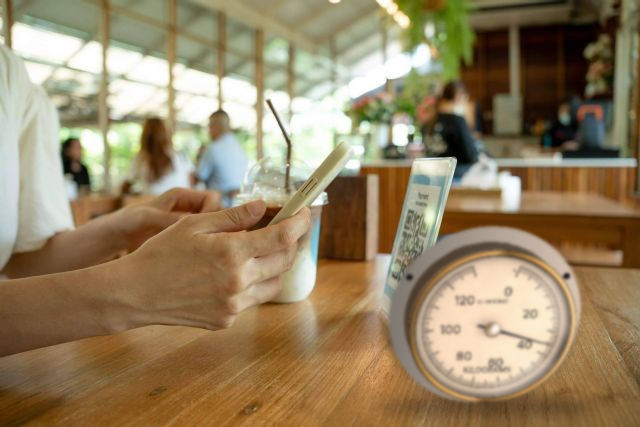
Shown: 35; kg
